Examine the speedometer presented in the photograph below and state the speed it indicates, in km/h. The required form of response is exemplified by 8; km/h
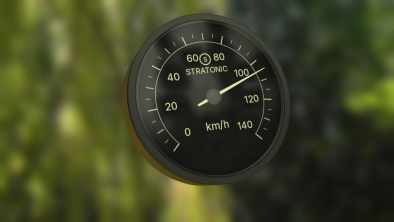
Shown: 105; km/h
